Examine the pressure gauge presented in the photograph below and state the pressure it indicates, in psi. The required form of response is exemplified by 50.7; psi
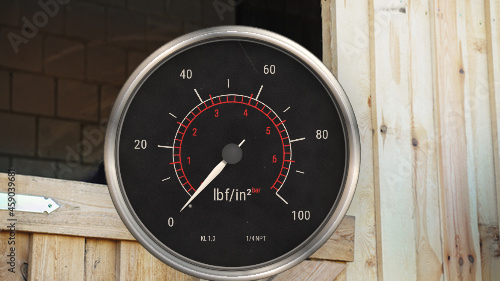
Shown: 0; psi
